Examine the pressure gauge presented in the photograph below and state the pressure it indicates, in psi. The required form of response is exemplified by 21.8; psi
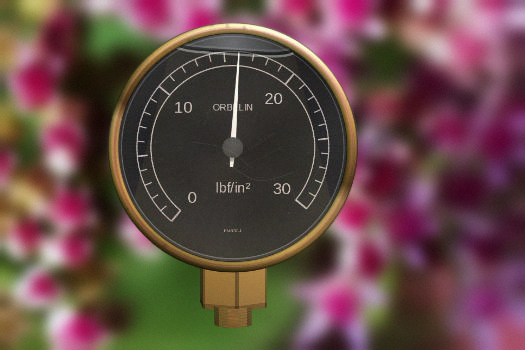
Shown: 16; psi
